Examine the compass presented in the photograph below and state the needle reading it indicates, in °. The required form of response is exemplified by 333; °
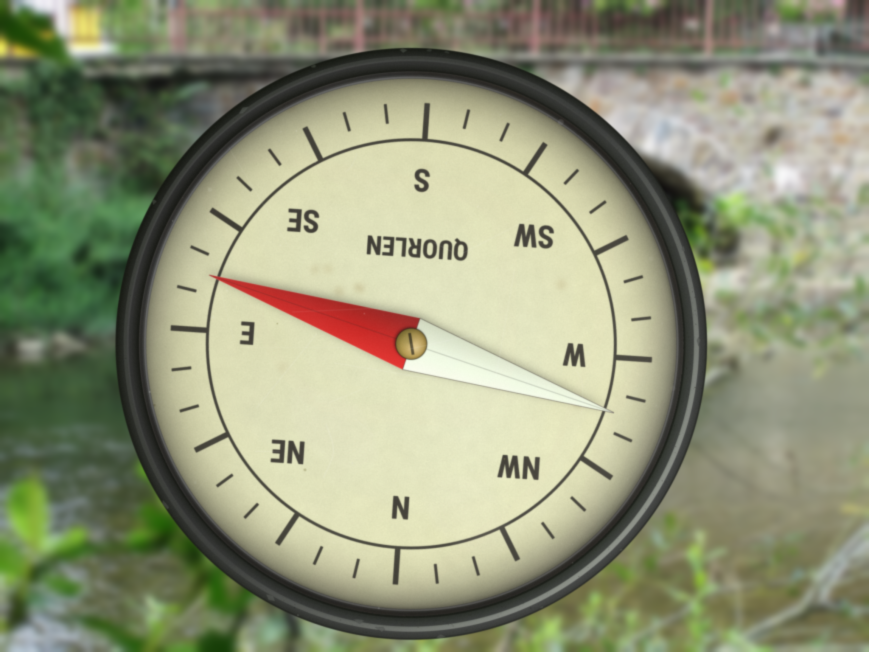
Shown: 105; °
